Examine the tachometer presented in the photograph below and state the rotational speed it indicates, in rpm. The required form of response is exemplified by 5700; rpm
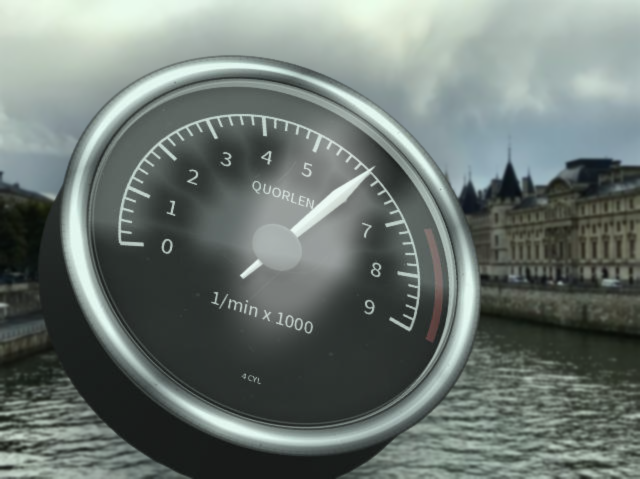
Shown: 6000; rpm
